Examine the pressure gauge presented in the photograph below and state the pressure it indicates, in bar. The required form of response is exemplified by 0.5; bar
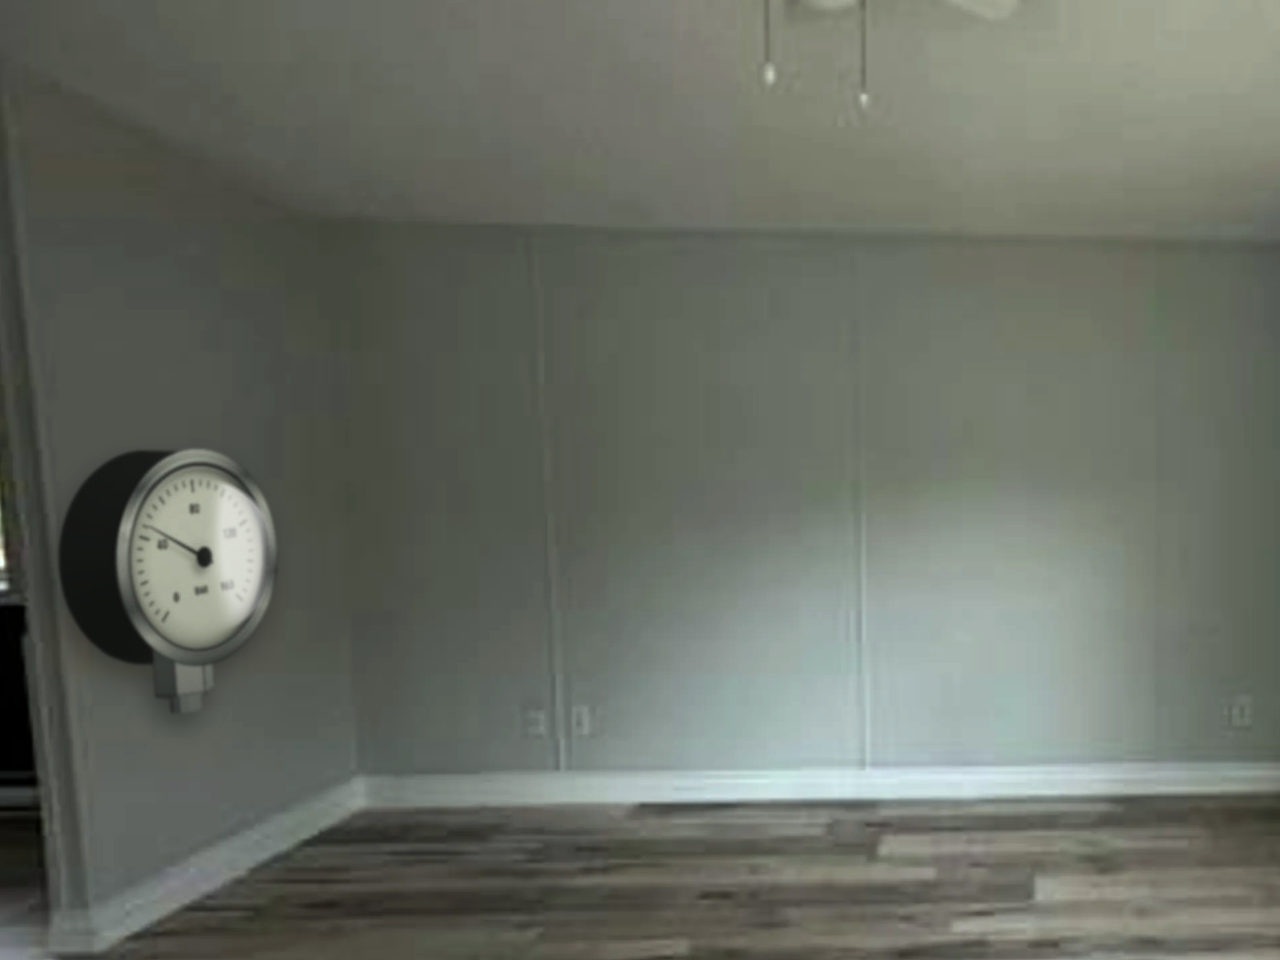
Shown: 45; bar
